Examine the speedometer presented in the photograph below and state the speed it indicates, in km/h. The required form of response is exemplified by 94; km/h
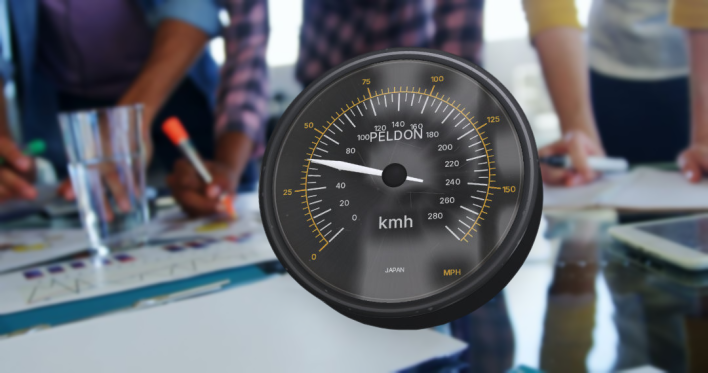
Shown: 60; km/h
